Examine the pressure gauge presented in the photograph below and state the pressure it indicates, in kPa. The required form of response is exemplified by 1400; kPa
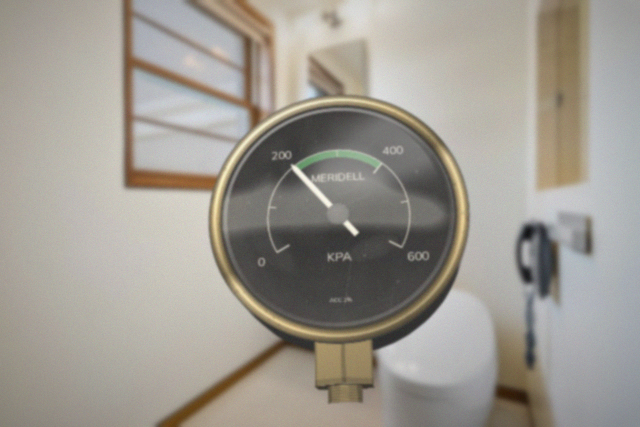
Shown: 200; kPa
